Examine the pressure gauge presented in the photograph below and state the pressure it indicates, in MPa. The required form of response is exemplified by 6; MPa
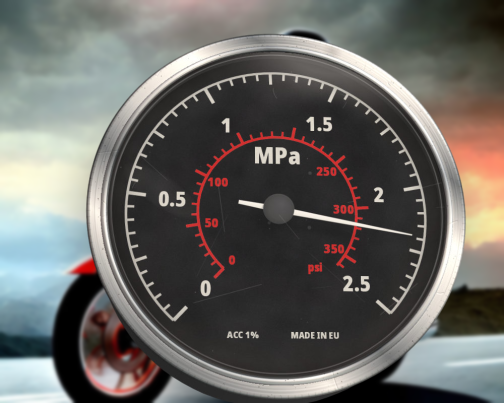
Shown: 2.2; MPa
